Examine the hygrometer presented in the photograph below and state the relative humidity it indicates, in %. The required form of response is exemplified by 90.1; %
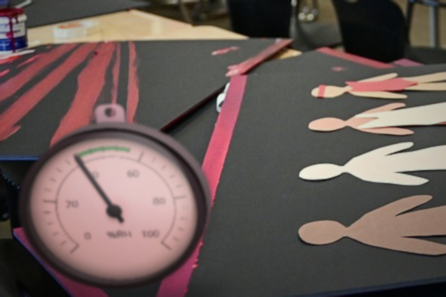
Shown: 40; %
